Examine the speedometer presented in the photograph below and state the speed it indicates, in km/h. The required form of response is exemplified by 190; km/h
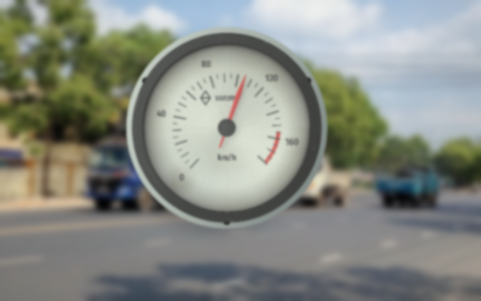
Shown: 105; km/h
